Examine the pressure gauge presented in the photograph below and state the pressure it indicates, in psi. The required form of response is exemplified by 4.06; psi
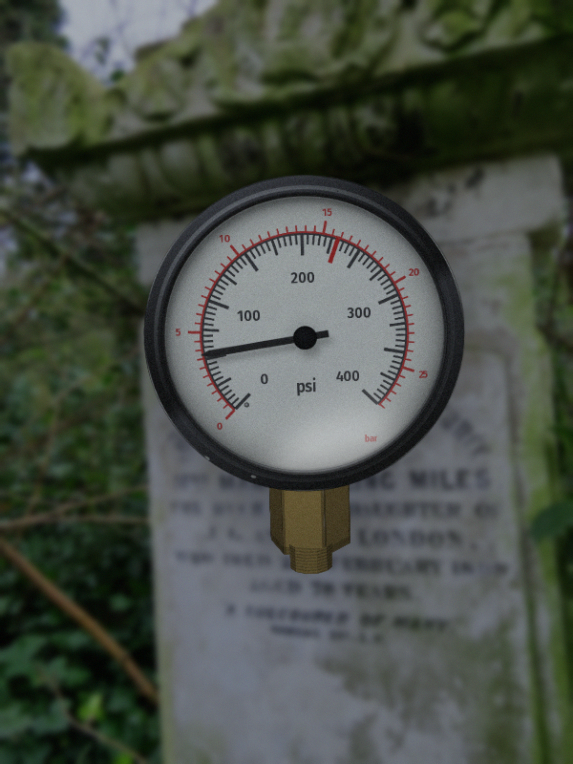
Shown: 55; psi
